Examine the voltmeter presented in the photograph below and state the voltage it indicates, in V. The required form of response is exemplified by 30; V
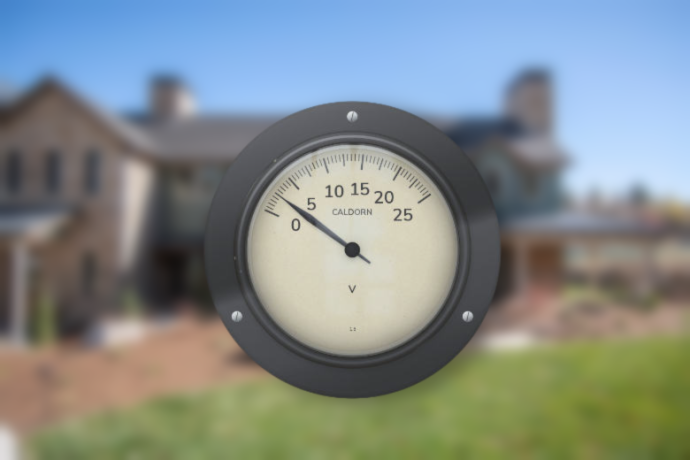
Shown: 2.5; V
